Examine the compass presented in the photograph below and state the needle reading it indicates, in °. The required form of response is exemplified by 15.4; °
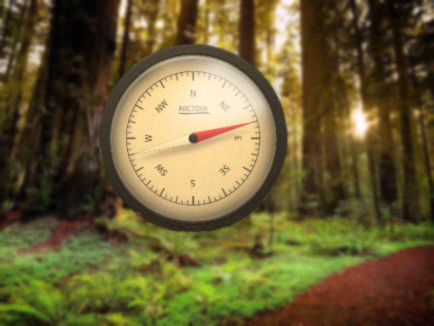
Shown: 75; °
